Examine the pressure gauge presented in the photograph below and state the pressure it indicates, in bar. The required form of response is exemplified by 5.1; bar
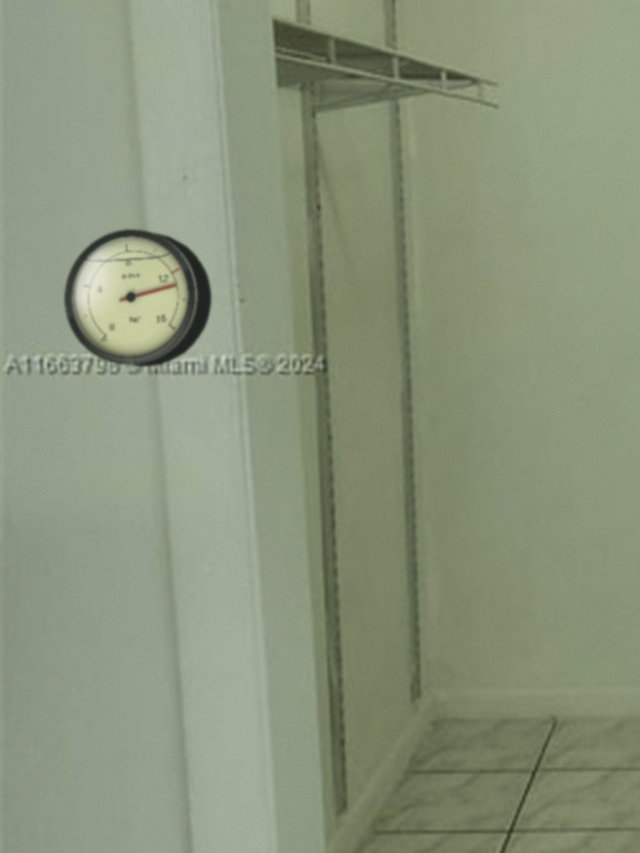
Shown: 13; bar
